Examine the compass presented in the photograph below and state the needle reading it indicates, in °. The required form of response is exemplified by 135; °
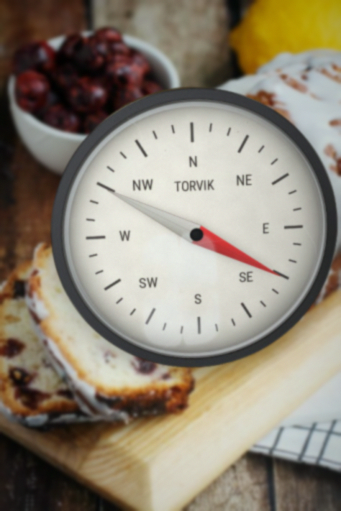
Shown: 120; °
